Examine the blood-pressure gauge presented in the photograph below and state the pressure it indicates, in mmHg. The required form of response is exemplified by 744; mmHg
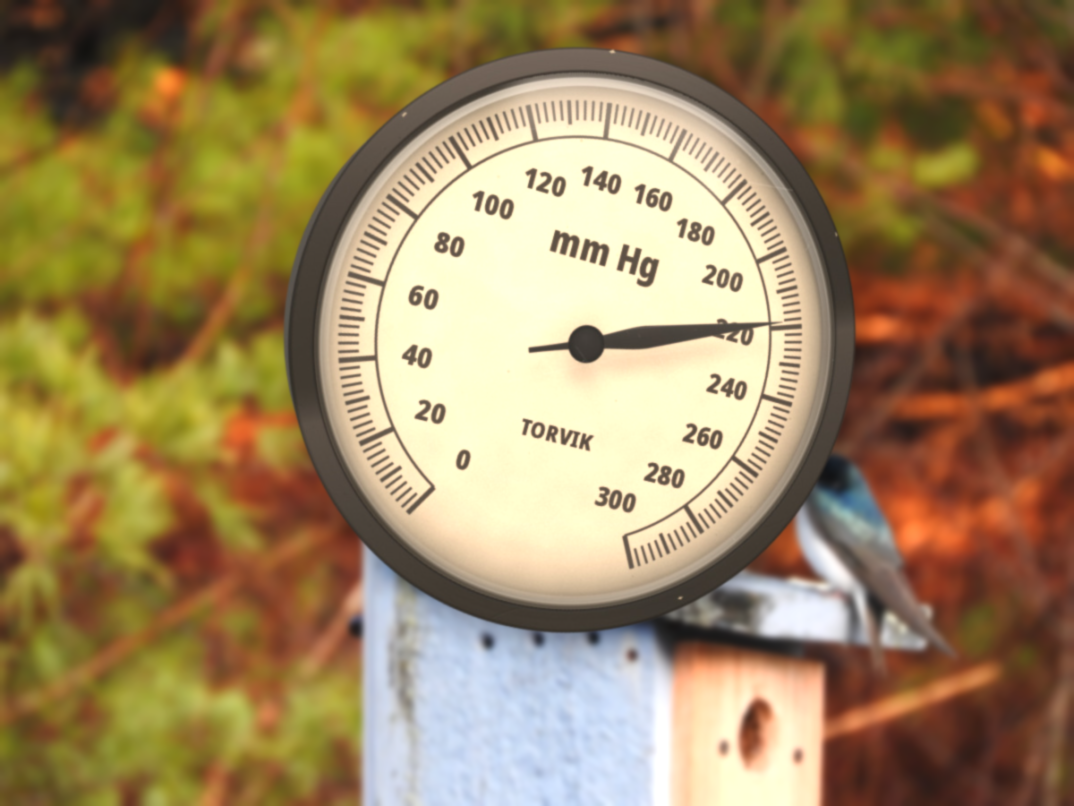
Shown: 218; mmHg
